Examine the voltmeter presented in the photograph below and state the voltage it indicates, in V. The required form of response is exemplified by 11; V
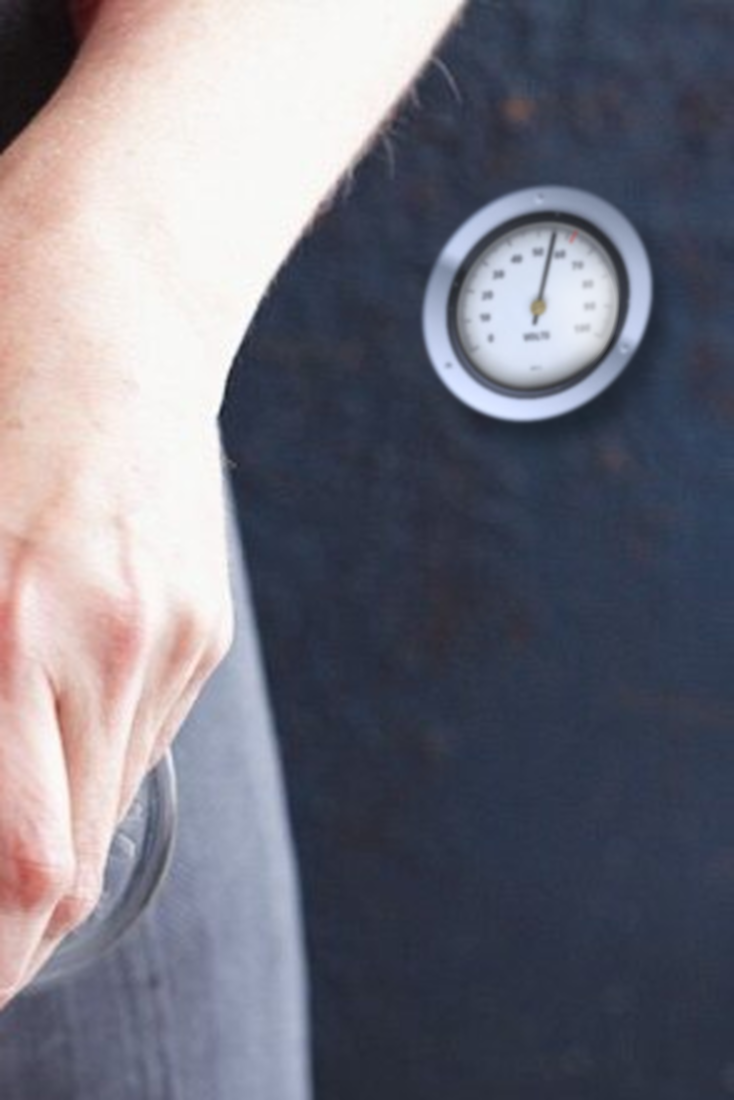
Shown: 55; V
